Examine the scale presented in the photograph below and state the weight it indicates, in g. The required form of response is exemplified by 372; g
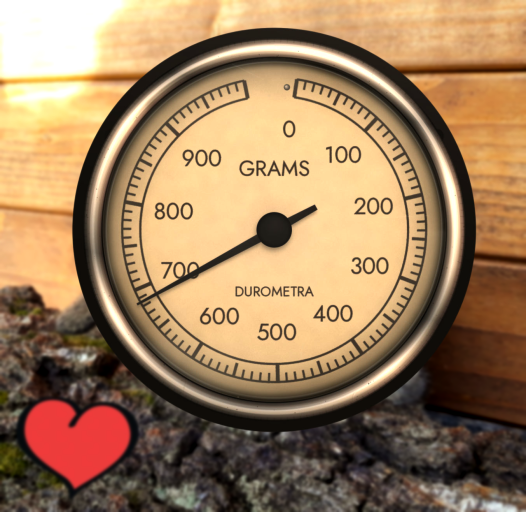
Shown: 685; g
